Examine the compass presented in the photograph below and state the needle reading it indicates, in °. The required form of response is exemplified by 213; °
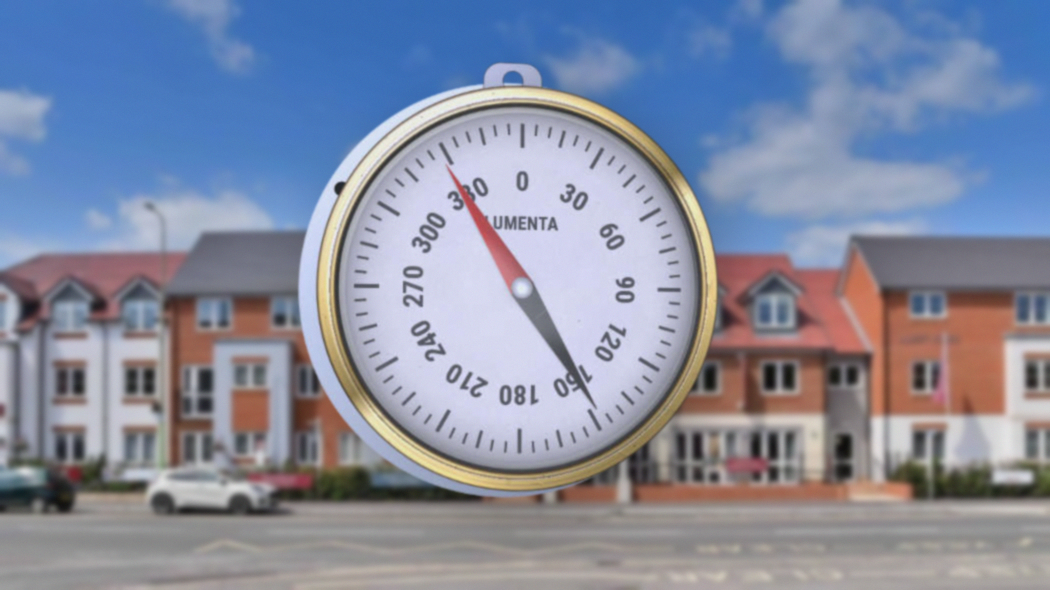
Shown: 327.5; °
